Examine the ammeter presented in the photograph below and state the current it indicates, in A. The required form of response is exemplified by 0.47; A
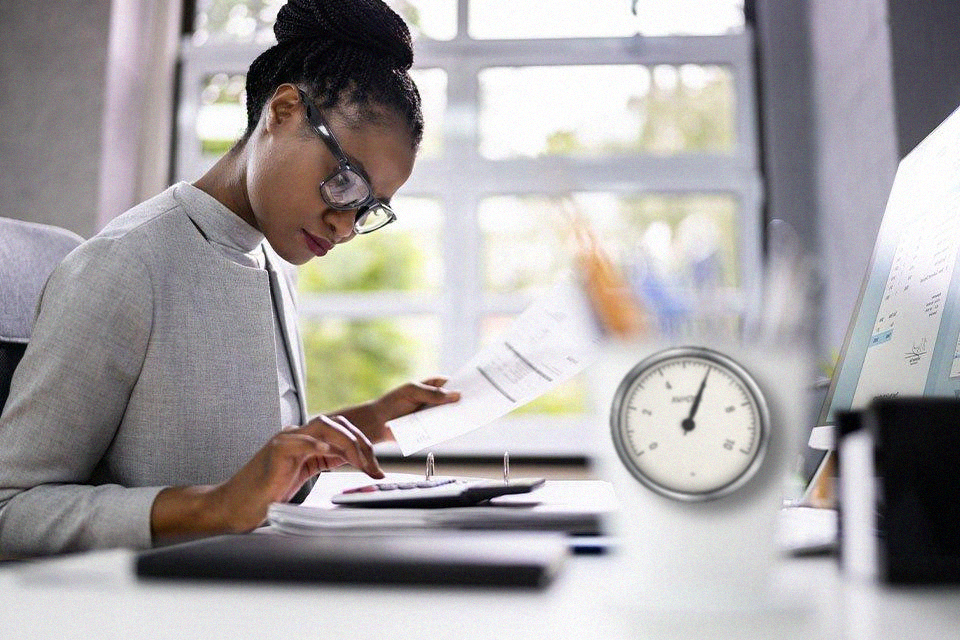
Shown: 6; A
